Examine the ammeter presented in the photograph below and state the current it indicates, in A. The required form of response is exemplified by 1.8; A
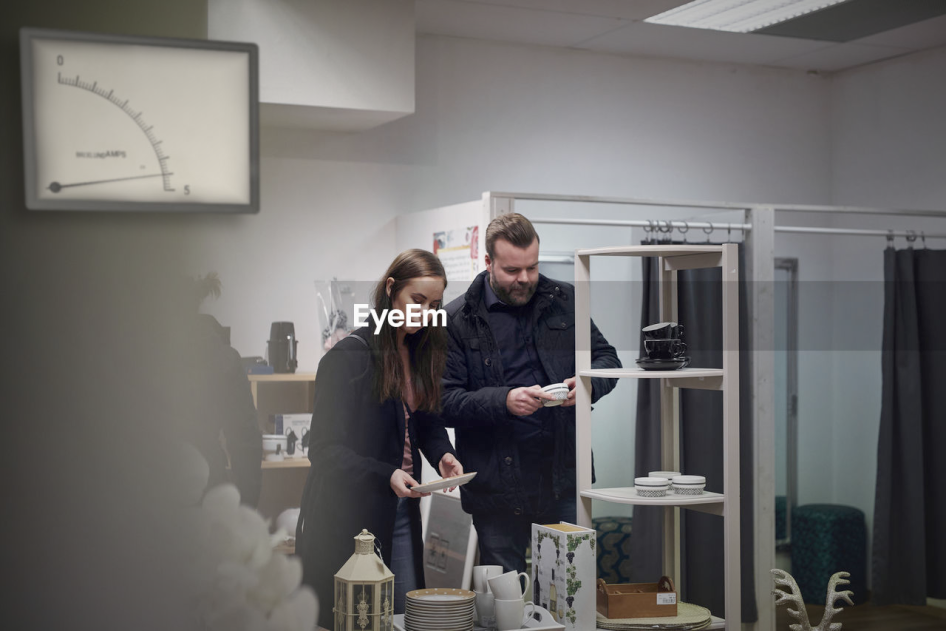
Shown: 4.5; A
